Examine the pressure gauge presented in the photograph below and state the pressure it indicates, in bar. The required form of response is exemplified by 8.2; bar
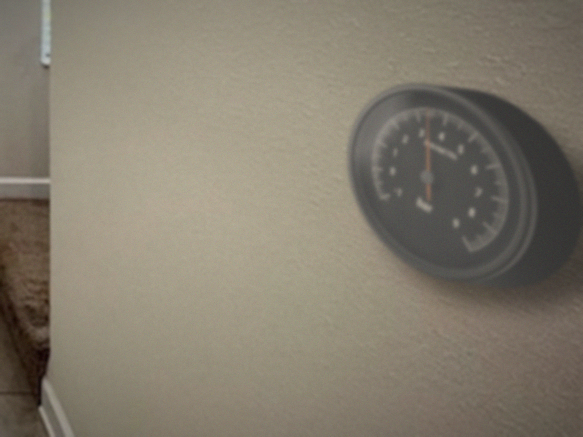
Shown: 3.5; bar
